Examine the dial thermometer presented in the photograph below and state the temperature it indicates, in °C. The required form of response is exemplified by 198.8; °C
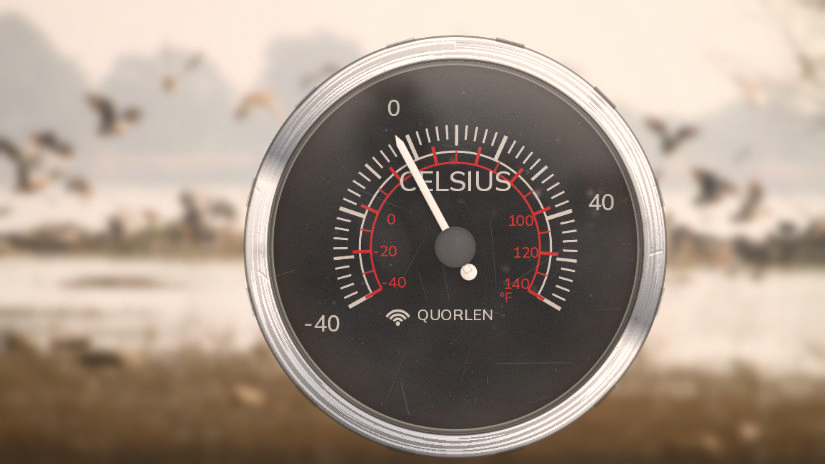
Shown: -2; °C
